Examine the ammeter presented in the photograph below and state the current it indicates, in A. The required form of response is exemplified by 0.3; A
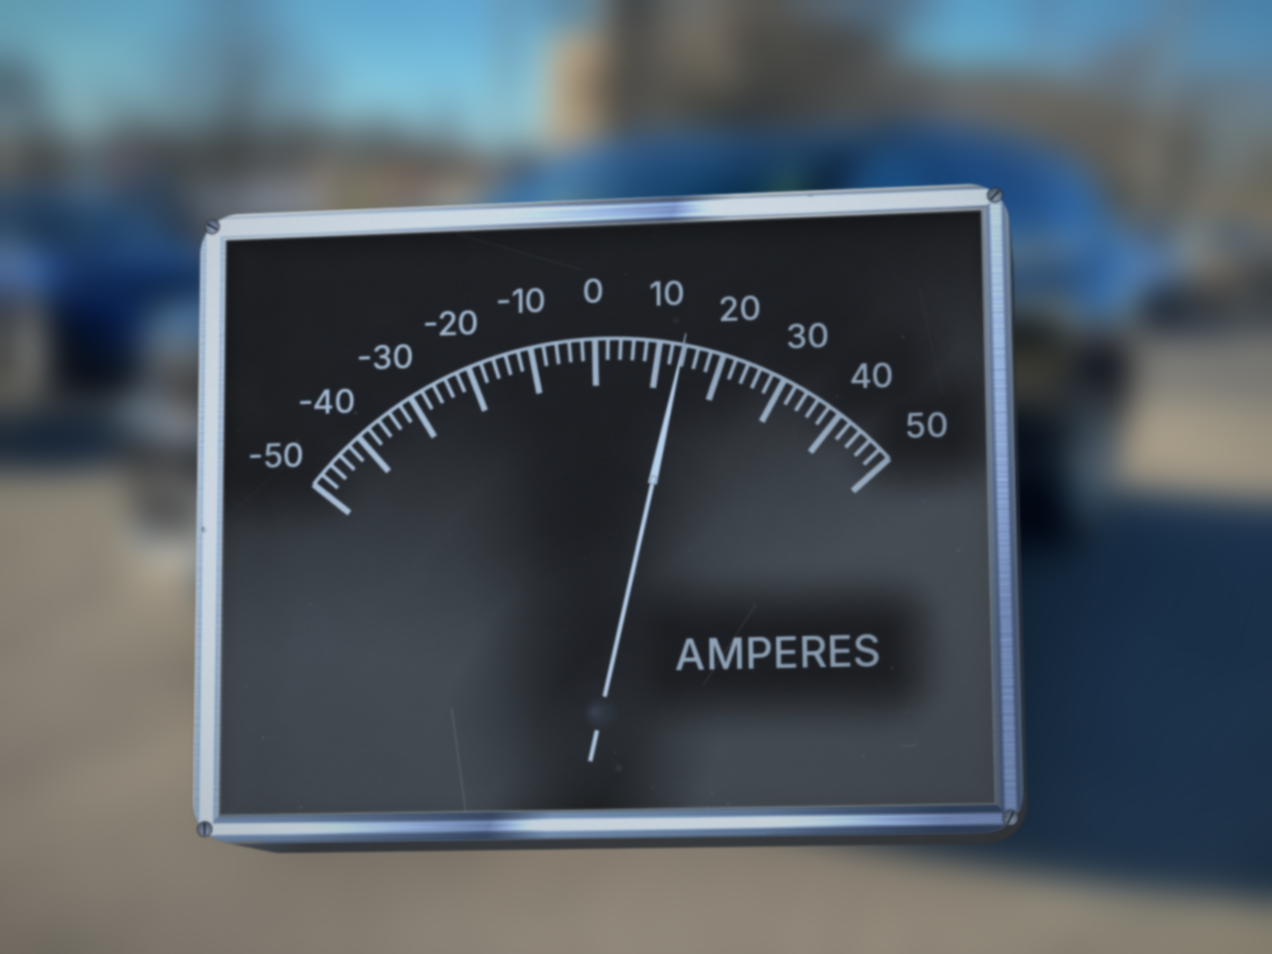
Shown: 14; A
